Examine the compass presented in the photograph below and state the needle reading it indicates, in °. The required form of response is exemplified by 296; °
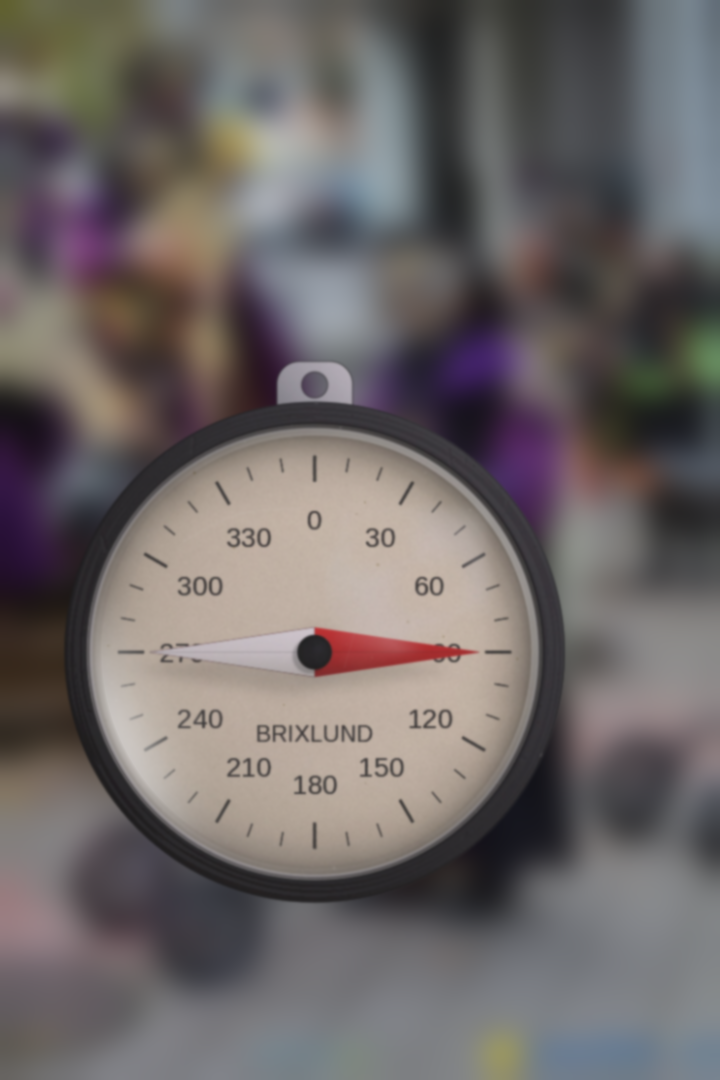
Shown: 90; °
